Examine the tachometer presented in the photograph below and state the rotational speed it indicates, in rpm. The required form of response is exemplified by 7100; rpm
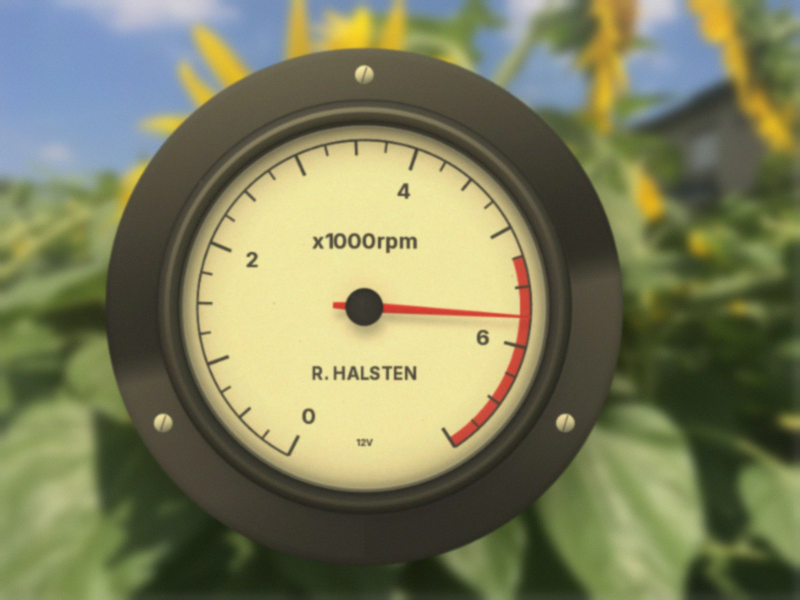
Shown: 5750; rpm
